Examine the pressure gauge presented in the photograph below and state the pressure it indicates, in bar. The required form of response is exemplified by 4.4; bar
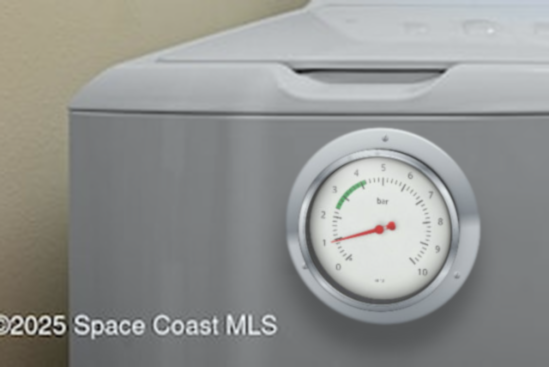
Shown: 1; bar
